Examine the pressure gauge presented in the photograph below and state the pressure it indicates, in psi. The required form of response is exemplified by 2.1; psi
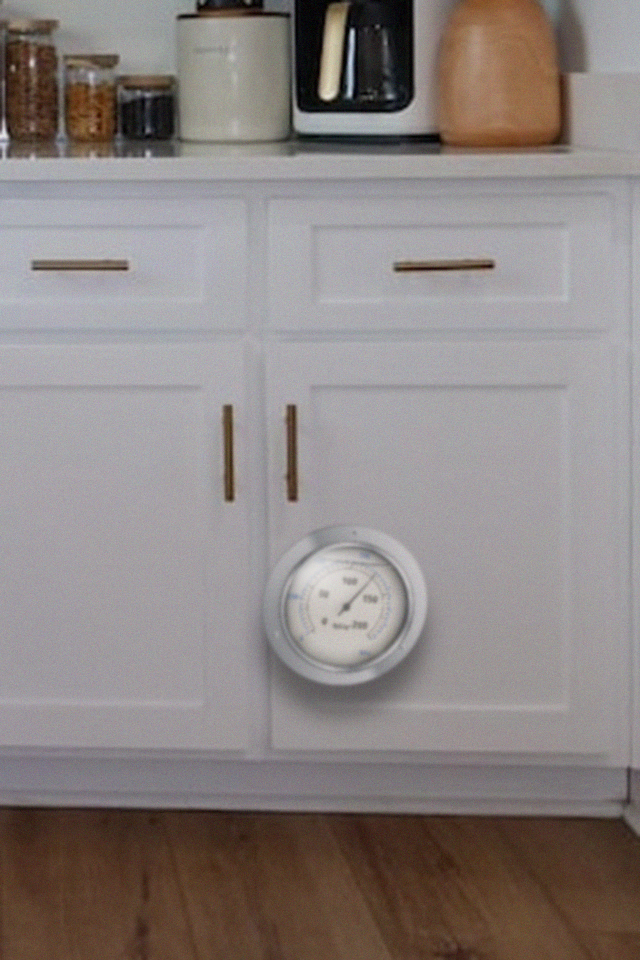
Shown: 125; psi
